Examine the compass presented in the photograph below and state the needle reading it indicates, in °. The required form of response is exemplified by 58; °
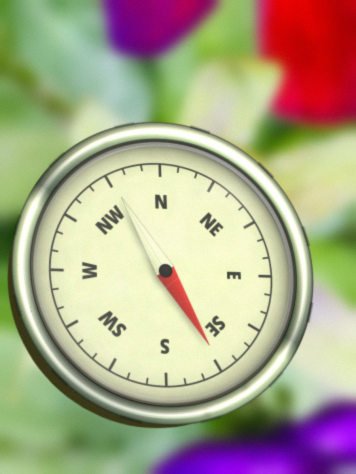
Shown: 150; °
